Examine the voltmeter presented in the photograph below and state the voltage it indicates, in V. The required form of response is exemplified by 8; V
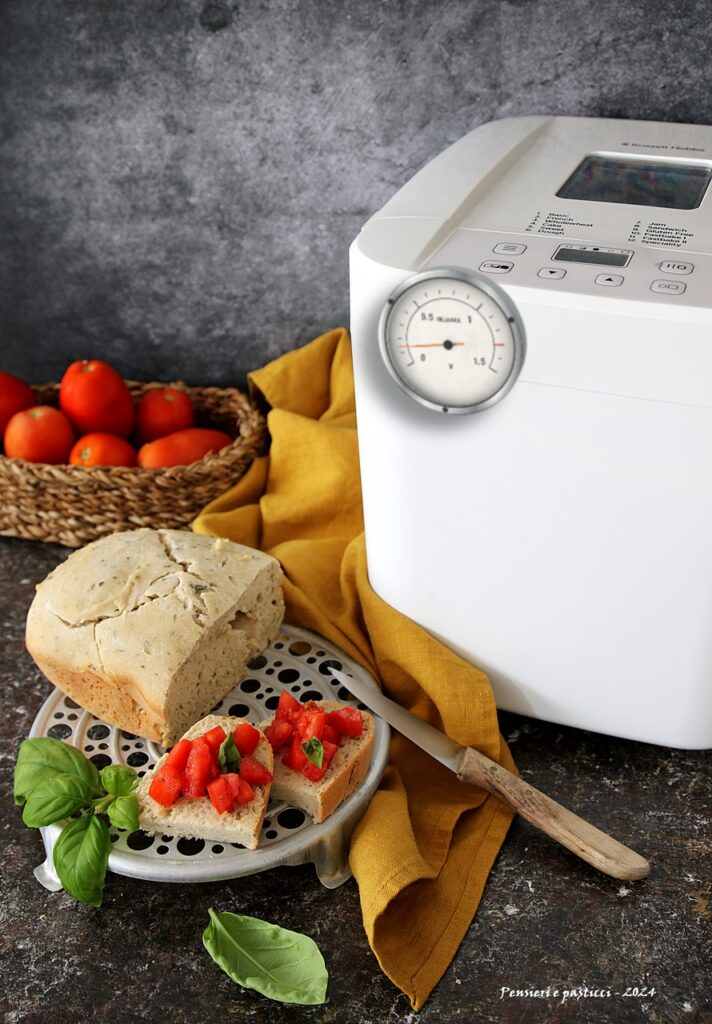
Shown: 0.15; V
